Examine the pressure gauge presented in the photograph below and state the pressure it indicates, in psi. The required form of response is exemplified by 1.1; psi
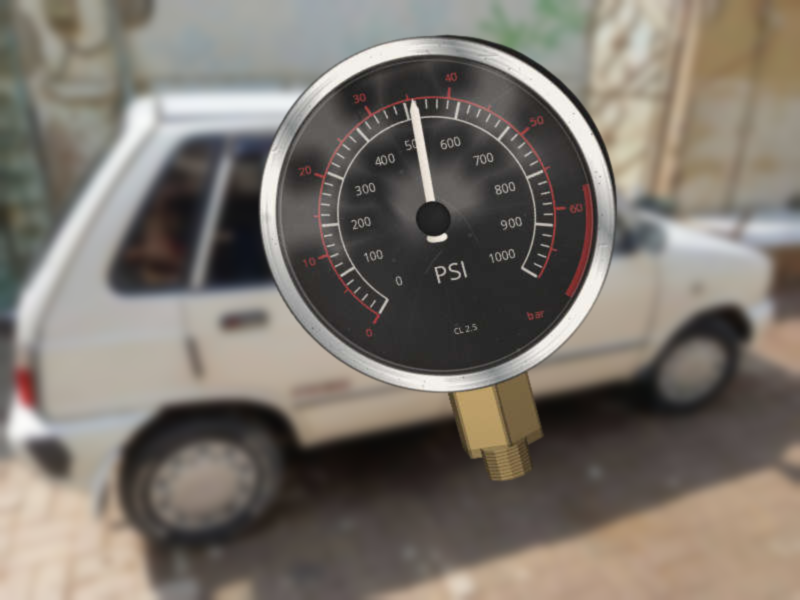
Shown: 520; psi
